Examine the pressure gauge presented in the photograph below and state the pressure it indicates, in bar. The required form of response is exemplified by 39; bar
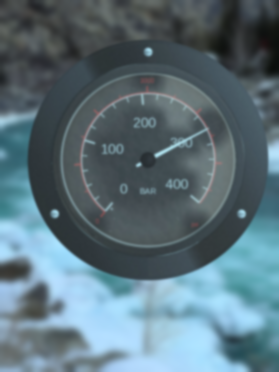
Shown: 300; bar
